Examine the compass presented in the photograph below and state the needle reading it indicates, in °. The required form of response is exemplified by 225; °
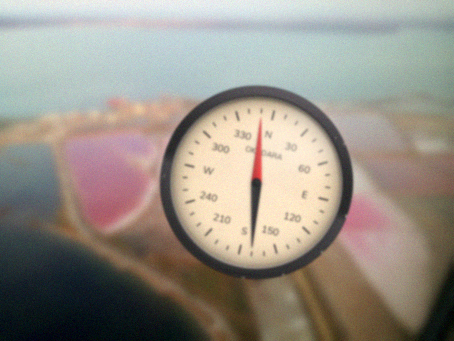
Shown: 350; °
